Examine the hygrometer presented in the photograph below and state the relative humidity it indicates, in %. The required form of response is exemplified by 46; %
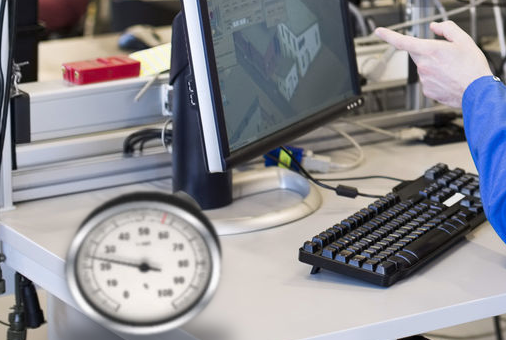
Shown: 25; %
